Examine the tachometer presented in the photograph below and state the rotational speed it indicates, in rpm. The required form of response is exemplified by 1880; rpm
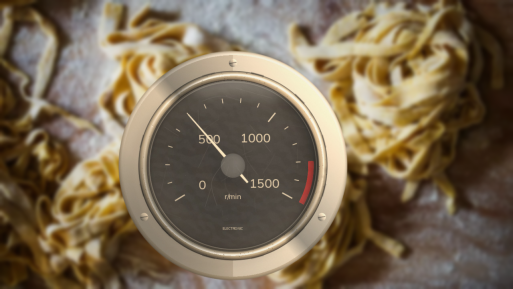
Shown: 500; rpm
